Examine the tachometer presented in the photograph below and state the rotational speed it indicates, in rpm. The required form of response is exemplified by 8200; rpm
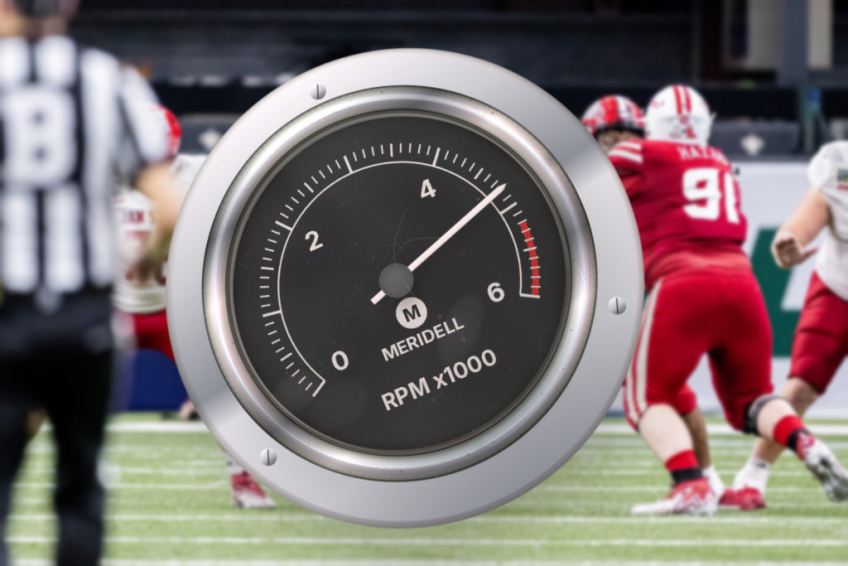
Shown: 4800; rpm
